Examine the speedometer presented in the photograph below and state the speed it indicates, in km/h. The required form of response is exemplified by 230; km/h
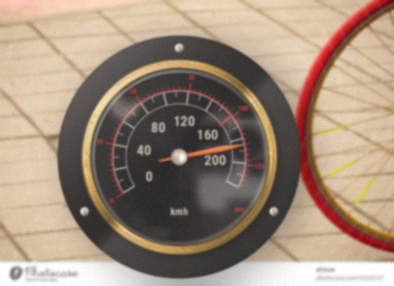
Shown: 185; km/h
